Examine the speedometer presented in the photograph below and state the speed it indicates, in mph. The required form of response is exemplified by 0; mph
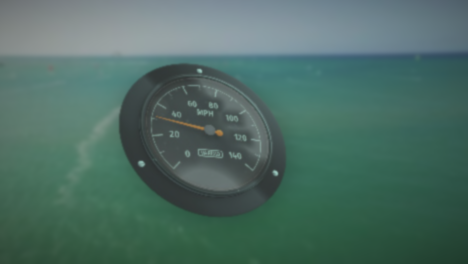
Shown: 30; mph
